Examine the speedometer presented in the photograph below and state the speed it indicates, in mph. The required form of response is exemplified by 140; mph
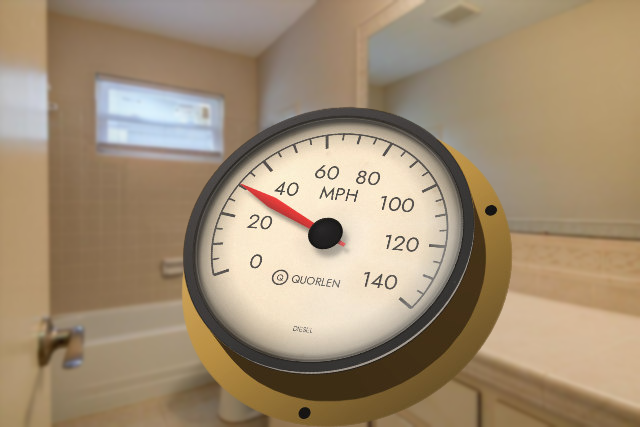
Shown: 30; mph
